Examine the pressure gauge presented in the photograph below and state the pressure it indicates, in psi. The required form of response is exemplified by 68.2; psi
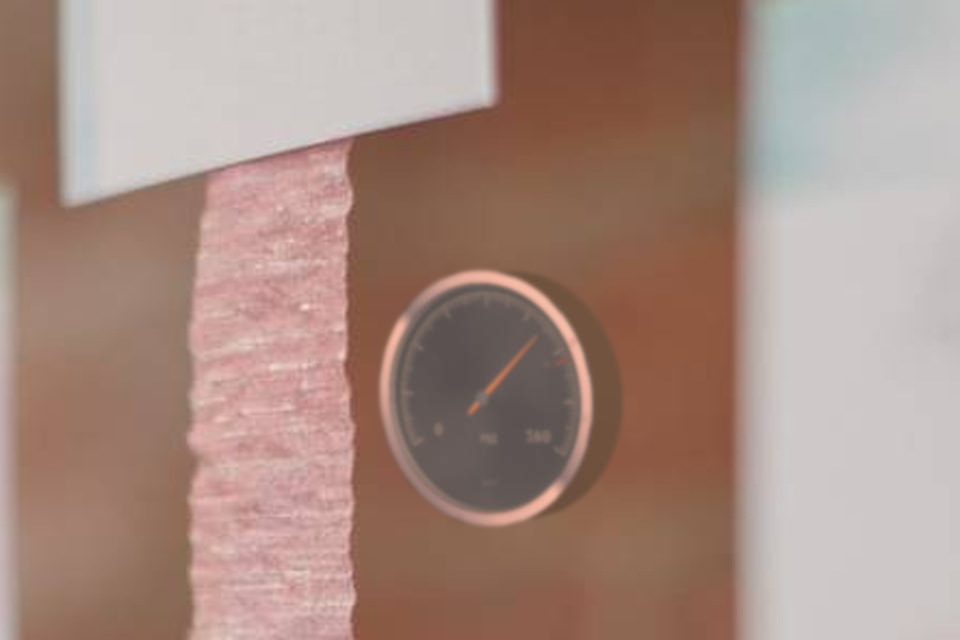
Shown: 110; psi
